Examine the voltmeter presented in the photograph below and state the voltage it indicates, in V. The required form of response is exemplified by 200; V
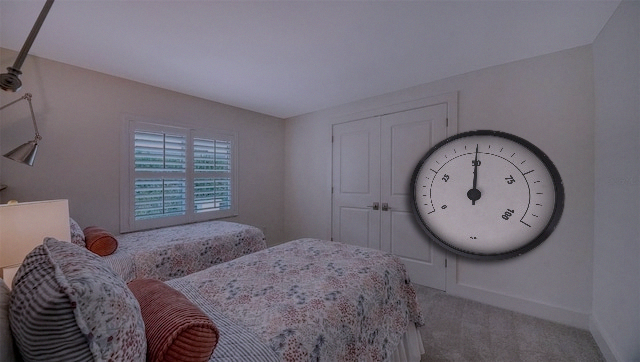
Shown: 50; V
